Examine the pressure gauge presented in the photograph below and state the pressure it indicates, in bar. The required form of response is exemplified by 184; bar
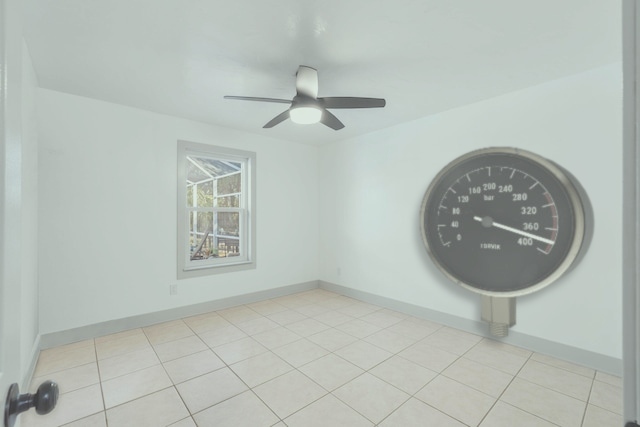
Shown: 380; bar
